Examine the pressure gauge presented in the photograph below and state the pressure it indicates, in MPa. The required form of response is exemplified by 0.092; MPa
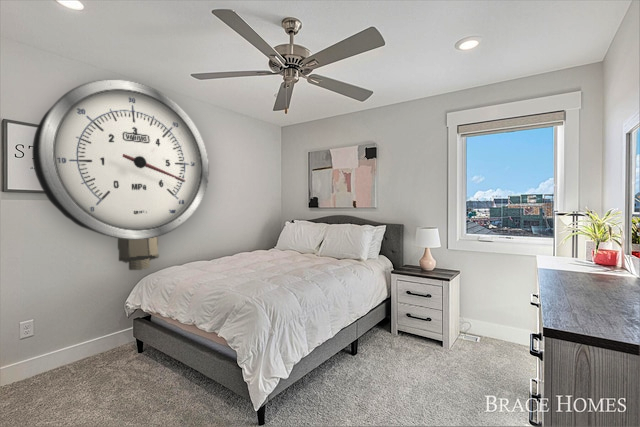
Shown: 5.5; MPa
